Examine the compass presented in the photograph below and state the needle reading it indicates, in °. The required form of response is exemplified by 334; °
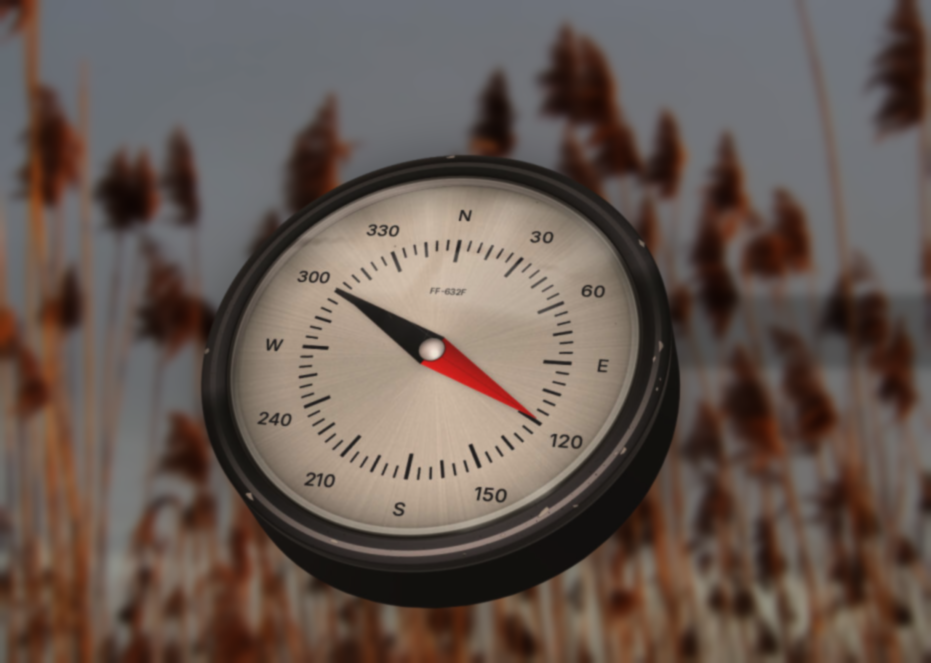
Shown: 120; °
